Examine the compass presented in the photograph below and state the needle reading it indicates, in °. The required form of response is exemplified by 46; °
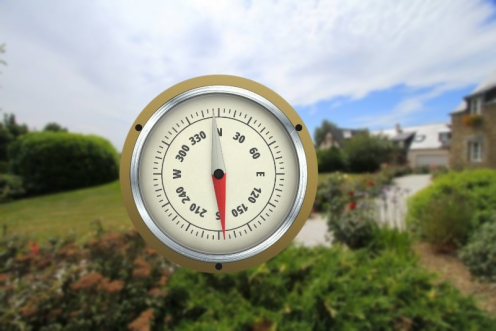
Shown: 175; °
